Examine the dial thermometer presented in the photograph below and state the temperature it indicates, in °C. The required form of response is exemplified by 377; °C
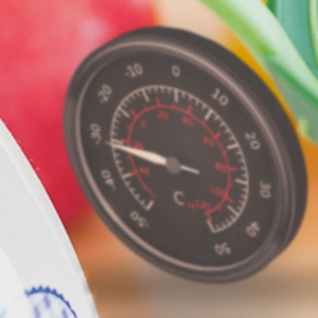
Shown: -30; °C
